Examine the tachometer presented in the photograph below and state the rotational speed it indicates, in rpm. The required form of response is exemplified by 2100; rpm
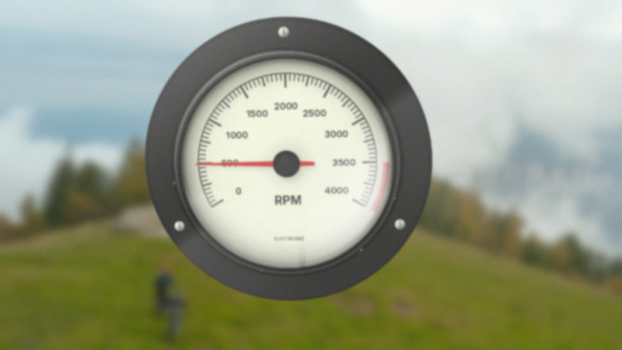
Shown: 500; rpm
